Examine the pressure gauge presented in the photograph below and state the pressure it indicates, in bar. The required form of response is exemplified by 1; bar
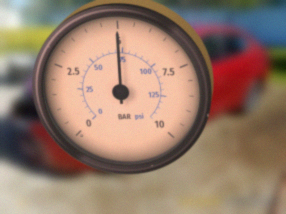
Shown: 5; bar
